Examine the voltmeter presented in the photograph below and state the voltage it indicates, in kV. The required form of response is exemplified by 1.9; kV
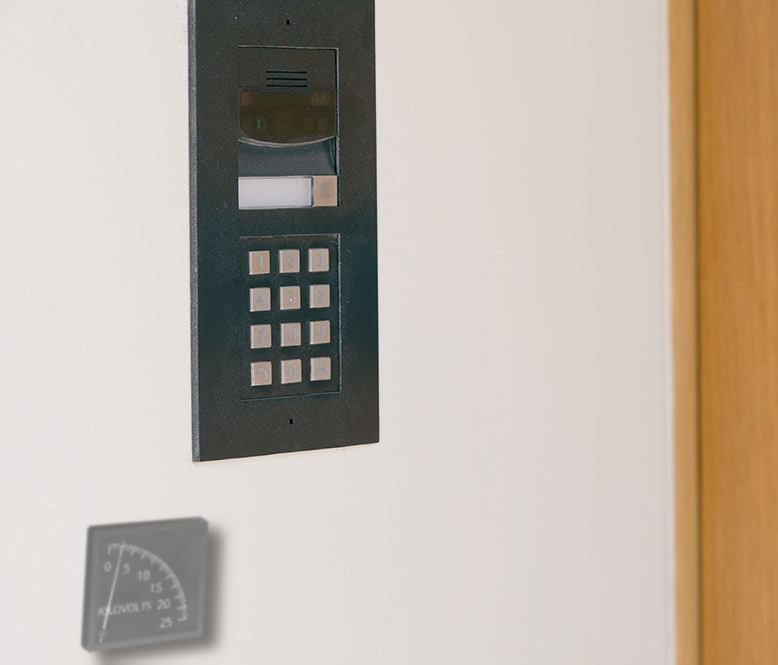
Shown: 2.5; kV
